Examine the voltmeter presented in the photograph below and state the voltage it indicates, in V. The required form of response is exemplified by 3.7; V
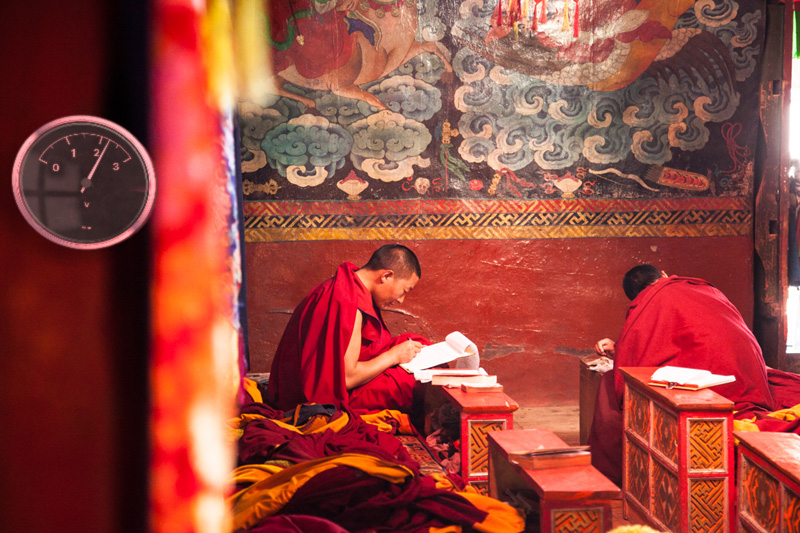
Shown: 2.25; V
